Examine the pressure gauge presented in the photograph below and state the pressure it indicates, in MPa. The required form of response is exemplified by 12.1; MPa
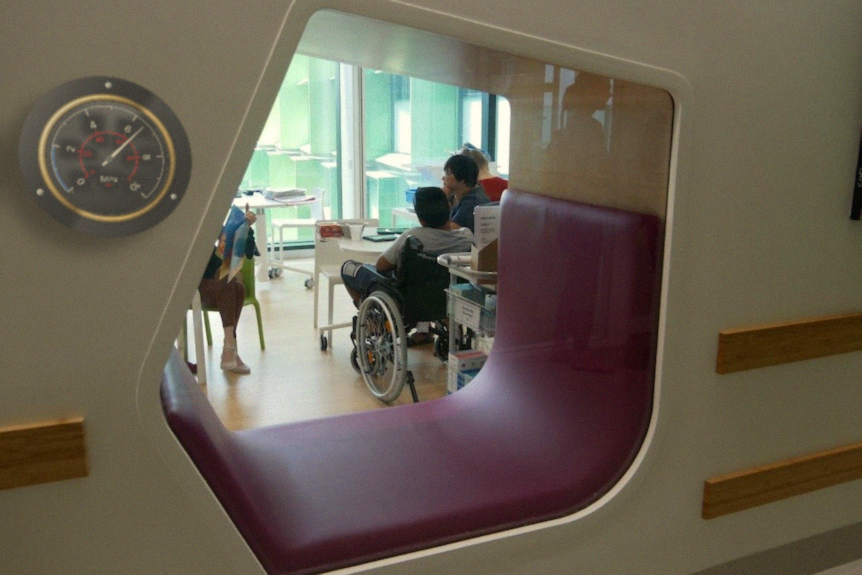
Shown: 6.5; MPa
